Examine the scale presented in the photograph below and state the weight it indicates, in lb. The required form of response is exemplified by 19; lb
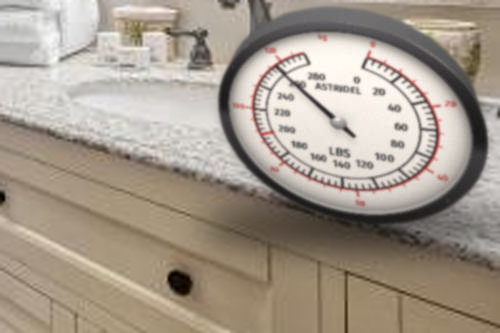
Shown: 260; lb
